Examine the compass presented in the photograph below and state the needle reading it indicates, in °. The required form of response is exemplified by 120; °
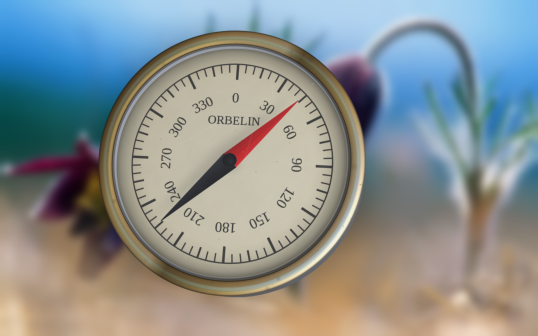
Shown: 45; °
